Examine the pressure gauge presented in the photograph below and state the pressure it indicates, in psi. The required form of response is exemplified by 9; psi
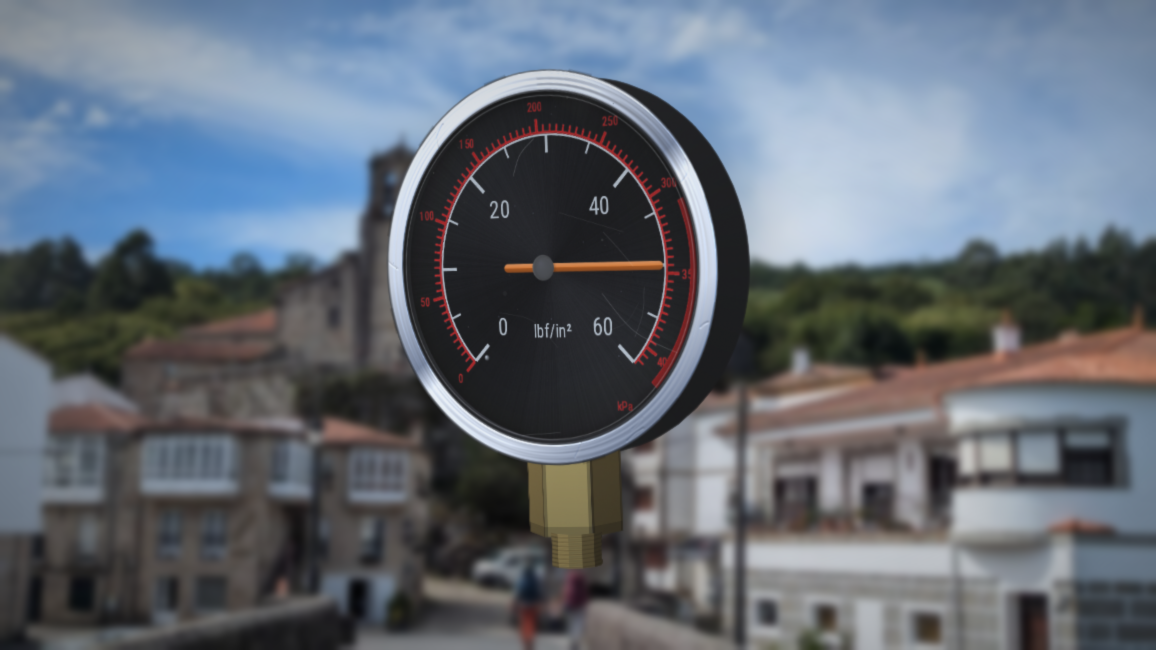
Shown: 50; psi
